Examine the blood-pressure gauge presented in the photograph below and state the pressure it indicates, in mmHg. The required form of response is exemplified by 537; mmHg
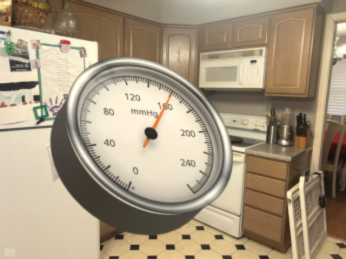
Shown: 160; mmHg
